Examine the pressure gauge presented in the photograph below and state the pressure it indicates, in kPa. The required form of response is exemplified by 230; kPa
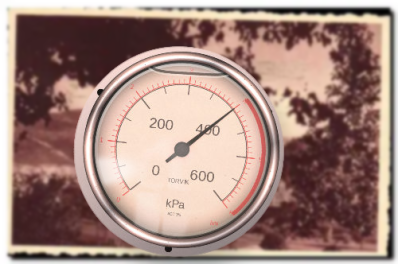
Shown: 400; kPa
